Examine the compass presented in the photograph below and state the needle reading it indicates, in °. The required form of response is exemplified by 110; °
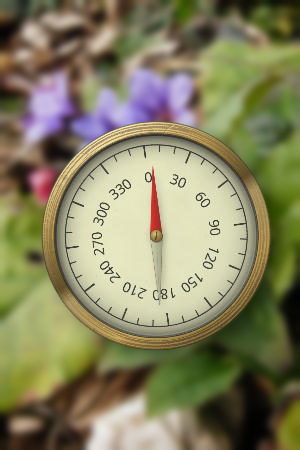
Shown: 5; °
